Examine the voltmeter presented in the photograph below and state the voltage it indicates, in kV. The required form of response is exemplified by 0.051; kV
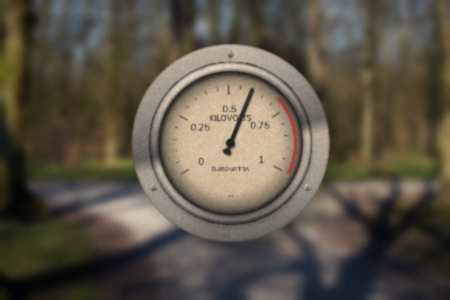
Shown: 0.6; kV
